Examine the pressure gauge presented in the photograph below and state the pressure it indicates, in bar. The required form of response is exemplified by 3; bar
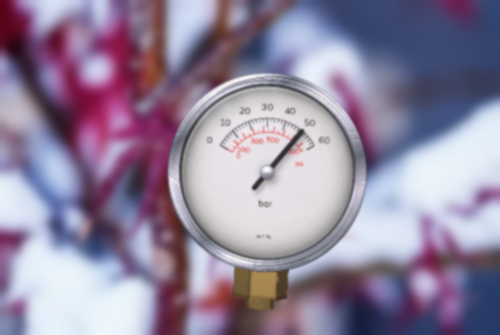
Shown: 50; bar
